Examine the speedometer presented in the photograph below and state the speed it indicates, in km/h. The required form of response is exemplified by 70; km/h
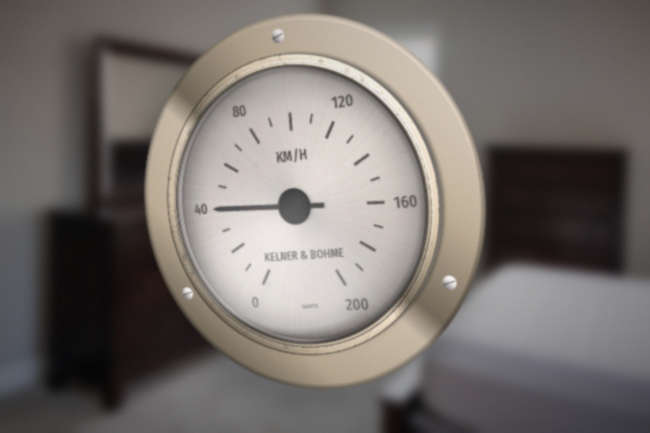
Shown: 40; km/h
